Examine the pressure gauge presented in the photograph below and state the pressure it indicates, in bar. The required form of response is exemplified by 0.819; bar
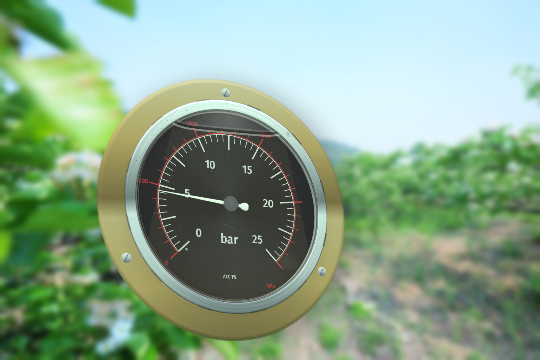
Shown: 4.5; bar
